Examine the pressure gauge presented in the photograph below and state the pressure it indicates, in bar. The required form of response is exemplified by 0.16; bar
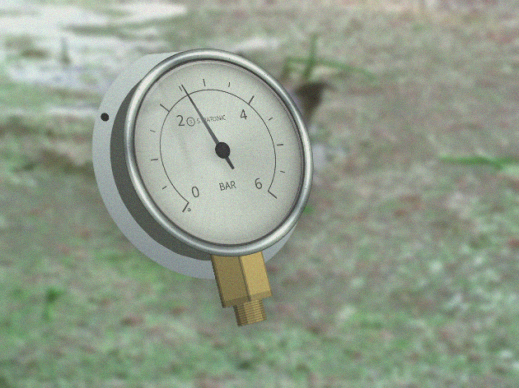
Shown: 2.5; bar
